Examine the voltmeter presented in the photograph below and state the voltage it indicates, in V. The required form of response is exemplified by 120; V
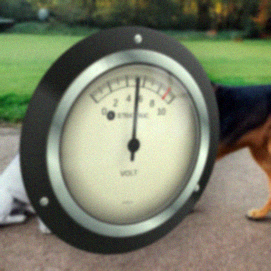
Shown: 5; V
